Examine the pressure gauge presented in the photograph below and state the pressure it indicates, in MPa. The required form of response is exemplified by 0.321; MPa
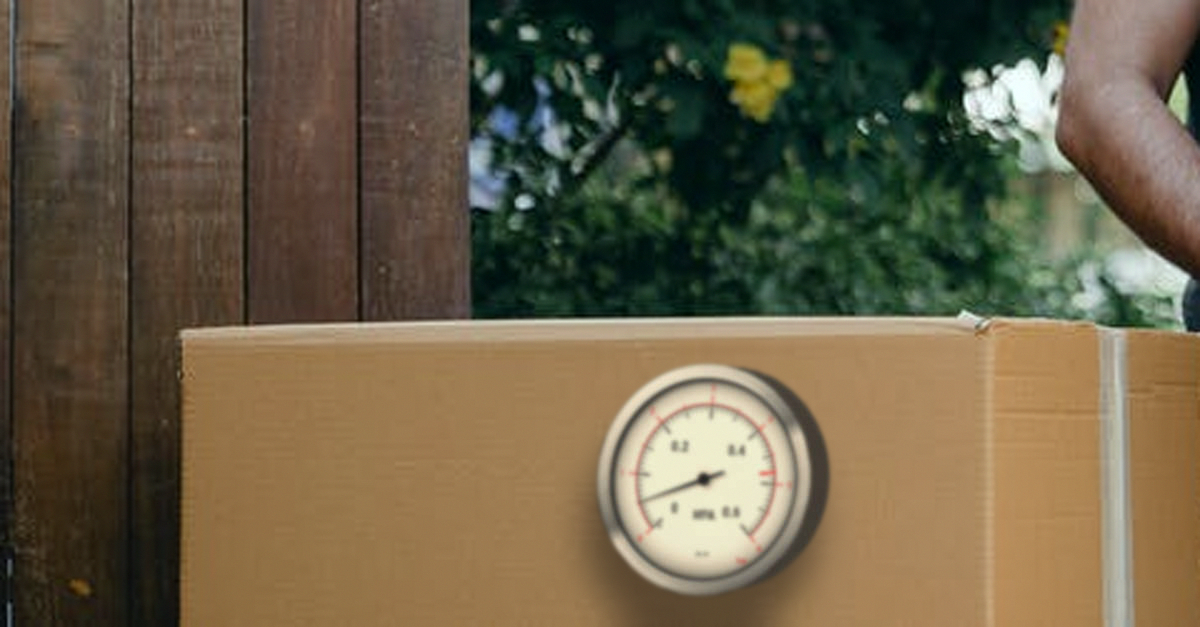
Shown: 0.05; MPa
